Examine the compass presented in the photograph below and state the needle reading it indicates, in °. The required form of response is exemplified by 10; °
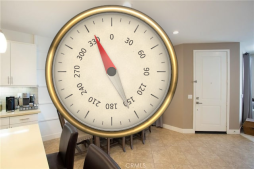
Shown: 335; °
